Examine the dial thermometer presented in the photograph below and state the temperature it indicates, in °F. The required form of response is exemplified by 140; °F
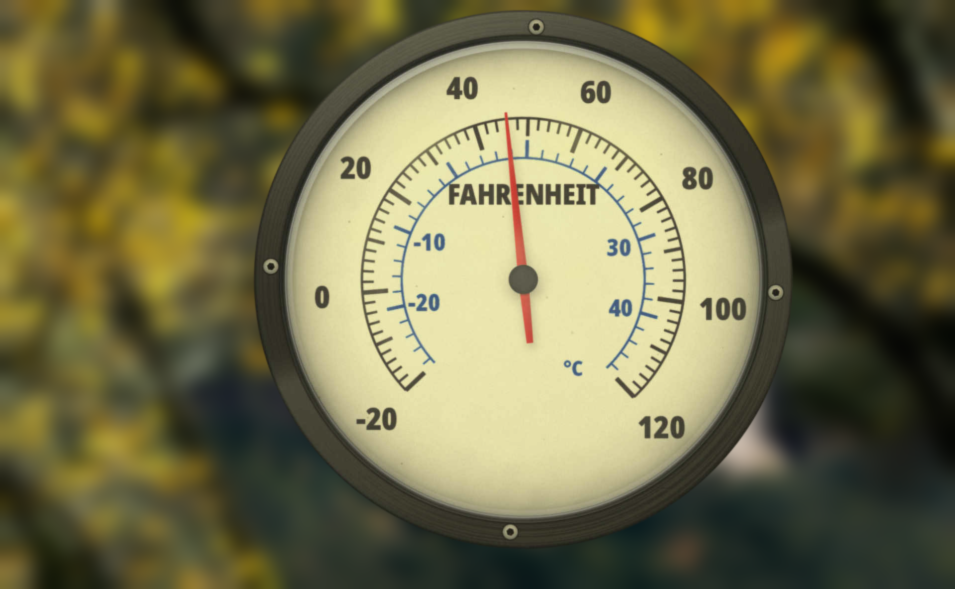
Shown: 46; °F
